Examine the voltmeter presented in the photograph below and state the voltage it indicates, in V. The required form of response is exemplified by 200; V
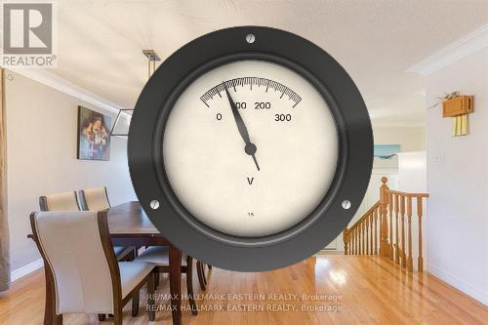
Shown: 75; V
